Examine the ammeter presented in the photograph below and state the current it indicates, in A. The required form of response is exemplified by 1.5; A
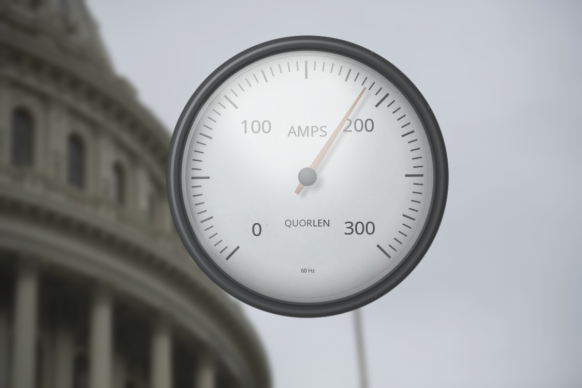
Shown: 187.5; A
